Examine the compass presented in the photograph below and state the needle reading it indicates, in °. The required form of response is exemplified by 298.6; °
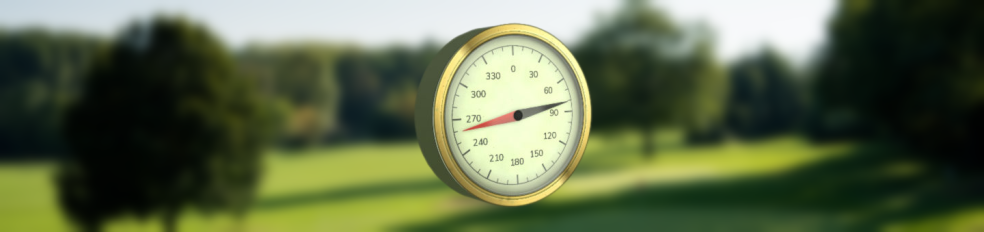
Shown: 260; °
